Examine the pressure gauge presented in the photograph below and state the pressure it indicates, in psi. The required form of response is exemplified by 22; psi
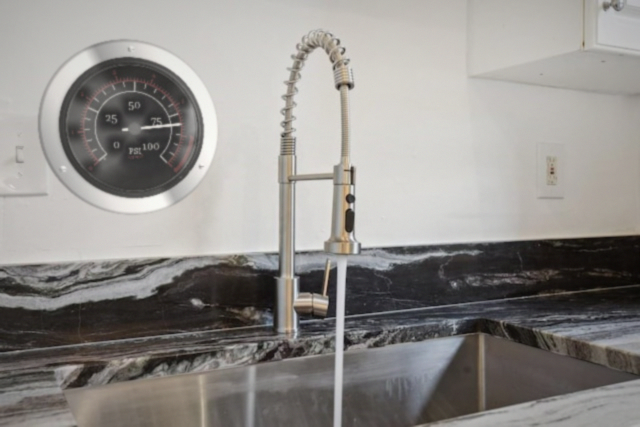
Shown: 80; psi
